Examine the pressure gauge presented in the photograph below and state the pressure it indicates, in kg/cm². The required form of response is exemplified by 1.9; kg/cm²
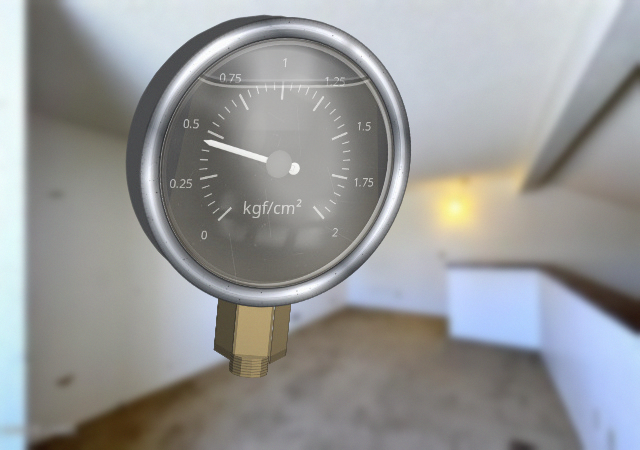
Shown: 0.45; kg/cm²
